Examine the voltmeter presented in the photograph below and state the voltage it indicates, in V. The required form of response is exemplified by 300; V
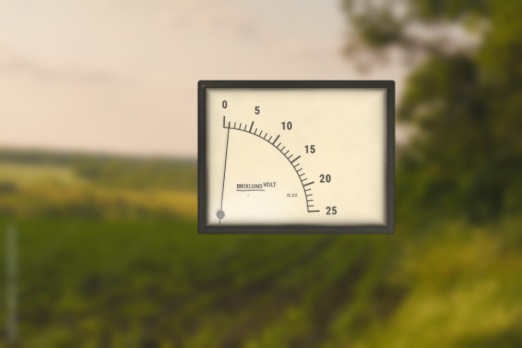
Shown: 1; V
